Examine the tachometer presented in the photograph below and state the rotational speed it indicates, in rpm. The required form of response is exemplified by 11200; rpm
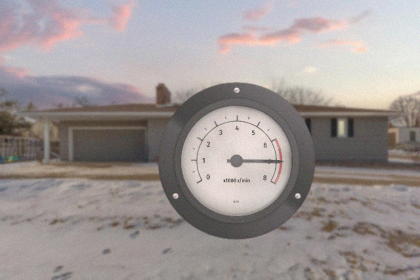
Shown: 7000; rpm
